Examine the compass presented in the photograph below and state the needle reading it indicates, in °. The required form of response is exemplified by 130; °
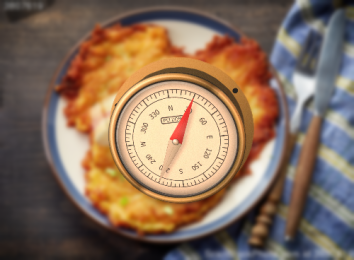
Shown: 30; °
